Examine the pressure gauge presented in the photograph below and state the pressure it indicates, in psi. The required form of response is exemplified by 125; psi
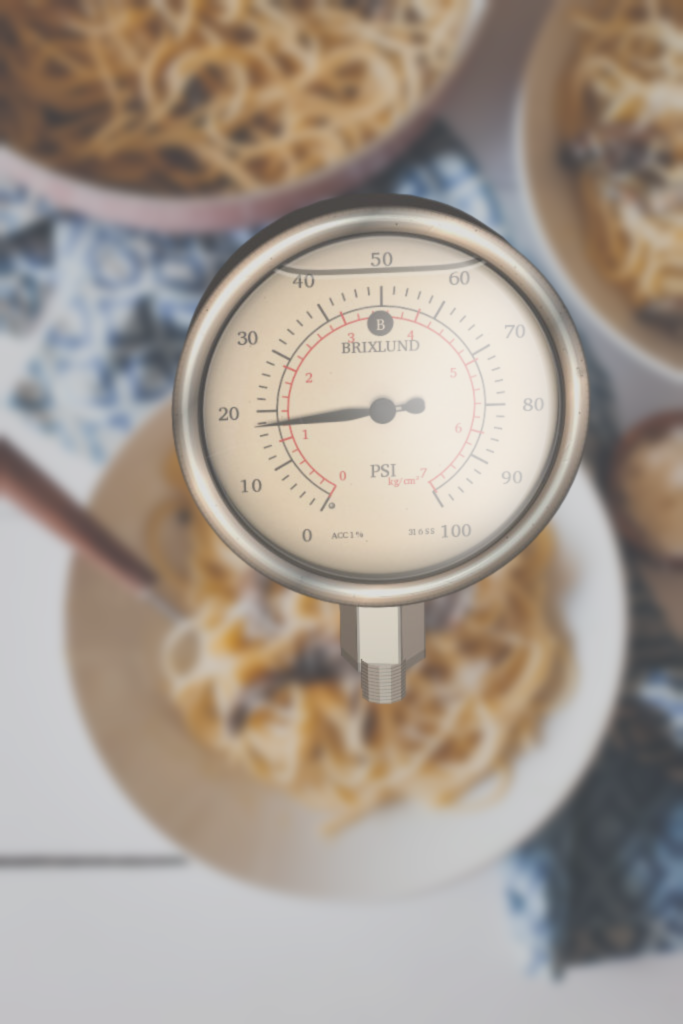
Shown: 18; psi
